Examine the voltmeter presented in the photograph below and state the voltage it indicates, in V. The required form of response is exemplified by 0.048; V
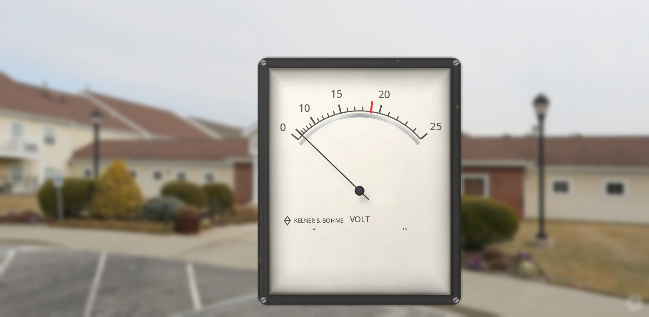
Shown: 5; V
